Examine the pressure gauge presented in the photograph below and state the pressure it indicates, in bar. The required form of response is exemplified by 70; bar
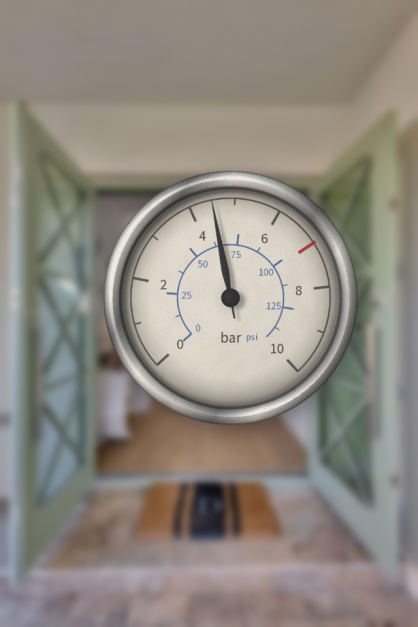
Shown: 4.5; bar
